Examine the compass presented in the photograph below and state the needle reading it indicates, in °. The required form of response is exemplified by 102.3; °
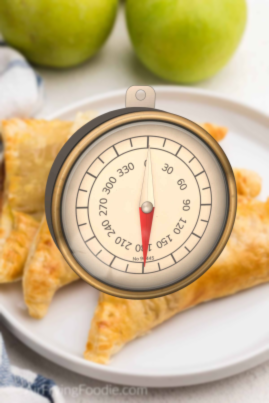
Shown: 180; °
